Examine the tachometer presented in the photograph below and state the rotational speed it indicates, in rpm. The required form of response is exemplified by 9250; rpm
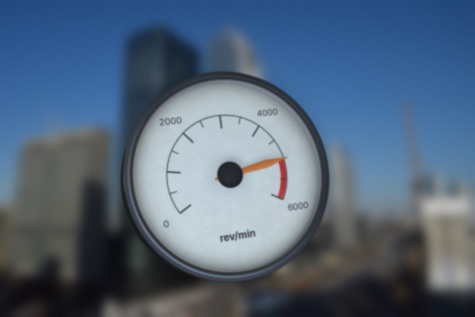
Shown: 5000; rpm
